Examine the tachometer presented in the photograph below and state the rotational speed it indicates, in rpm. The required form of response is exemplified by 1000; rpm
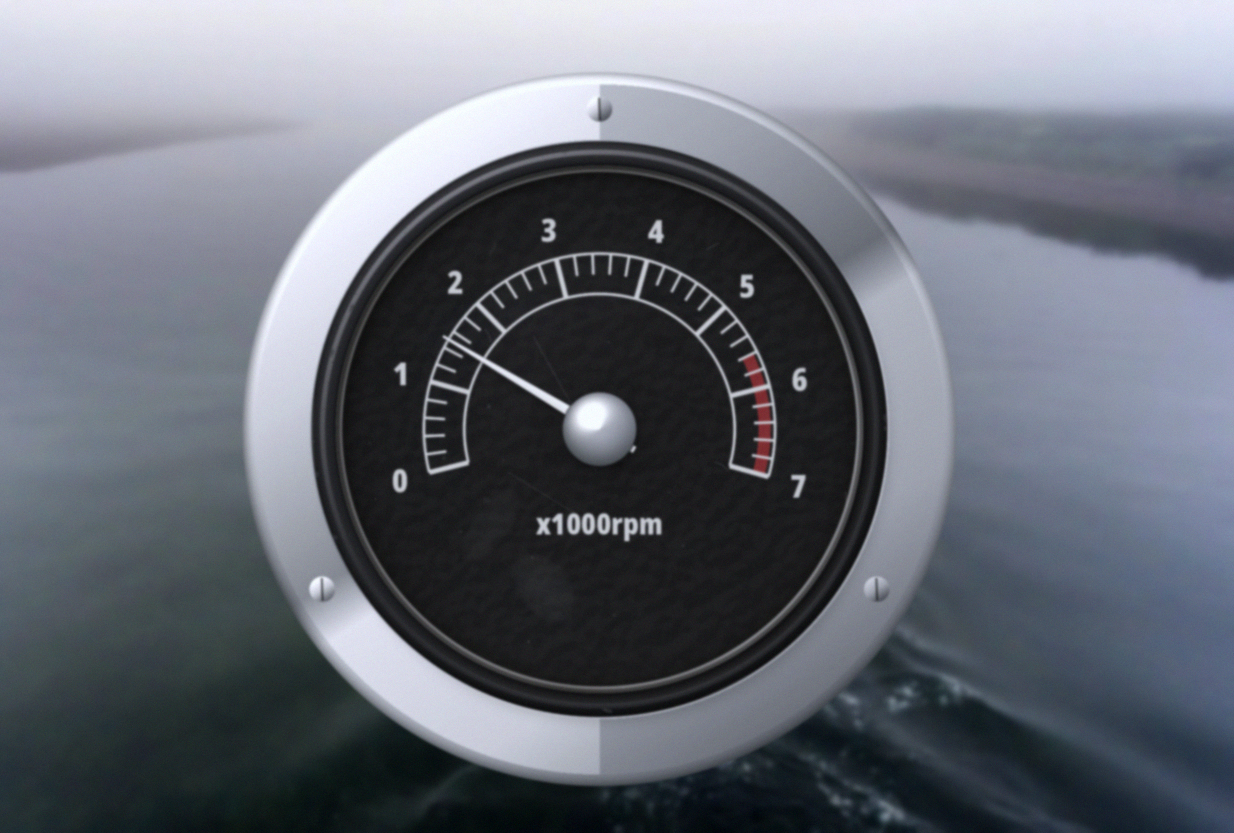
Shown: 1500; rpm
